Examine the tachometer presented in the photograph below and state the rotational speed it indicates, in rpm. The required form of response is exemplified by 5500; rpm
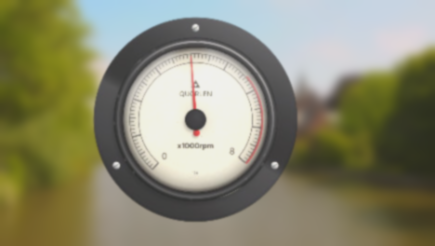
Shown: 4000; rpm
